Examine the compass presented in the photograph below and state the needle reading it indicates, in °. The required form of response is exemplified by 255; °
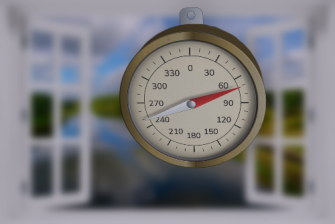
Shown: 70; °
